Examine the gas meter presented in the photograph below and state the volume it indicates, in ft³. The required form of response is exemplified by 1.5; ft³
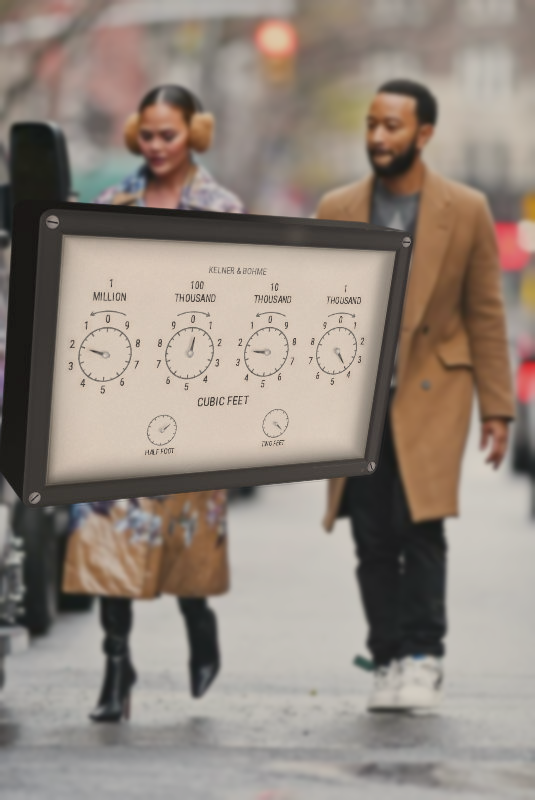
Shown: 202400; ft³
